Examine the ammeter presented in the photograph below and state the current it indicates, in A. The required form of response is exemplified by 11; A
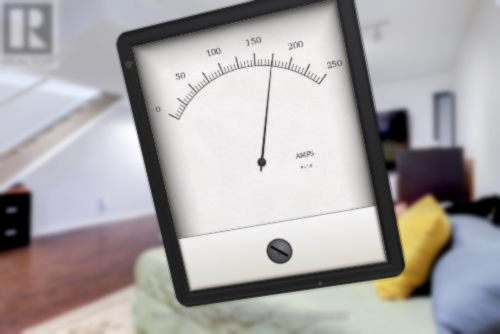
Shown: 175; A
